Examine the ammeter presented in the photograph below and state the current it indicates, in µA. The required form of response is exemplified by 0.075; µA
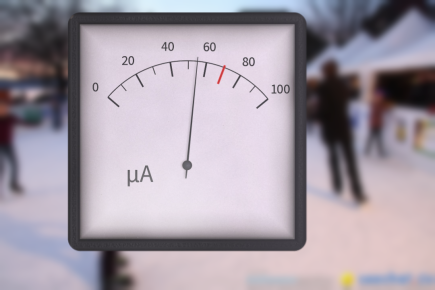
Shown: 55; µA
